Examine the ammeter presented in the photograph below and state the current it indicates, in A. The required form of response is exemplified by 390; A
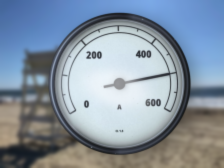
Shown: 500; A
